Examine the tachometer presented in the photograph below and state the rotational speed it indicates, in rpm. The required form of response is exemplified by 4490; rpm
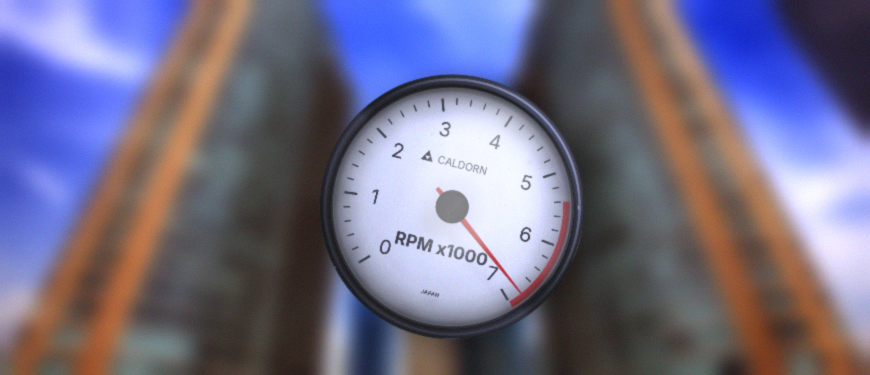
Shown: 6800; rpm
